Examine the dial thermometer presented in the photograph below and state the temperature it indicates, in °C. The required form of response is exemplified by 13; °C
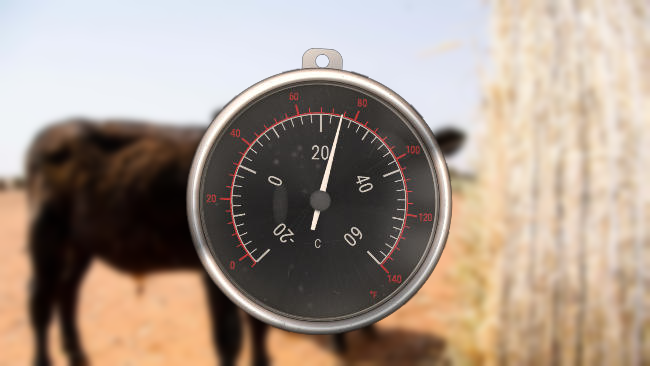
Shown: 24; °C
